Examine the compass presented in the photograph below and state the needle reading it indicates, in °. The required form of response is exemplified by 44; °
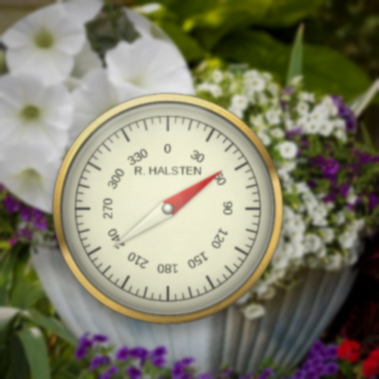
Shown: 55; °
